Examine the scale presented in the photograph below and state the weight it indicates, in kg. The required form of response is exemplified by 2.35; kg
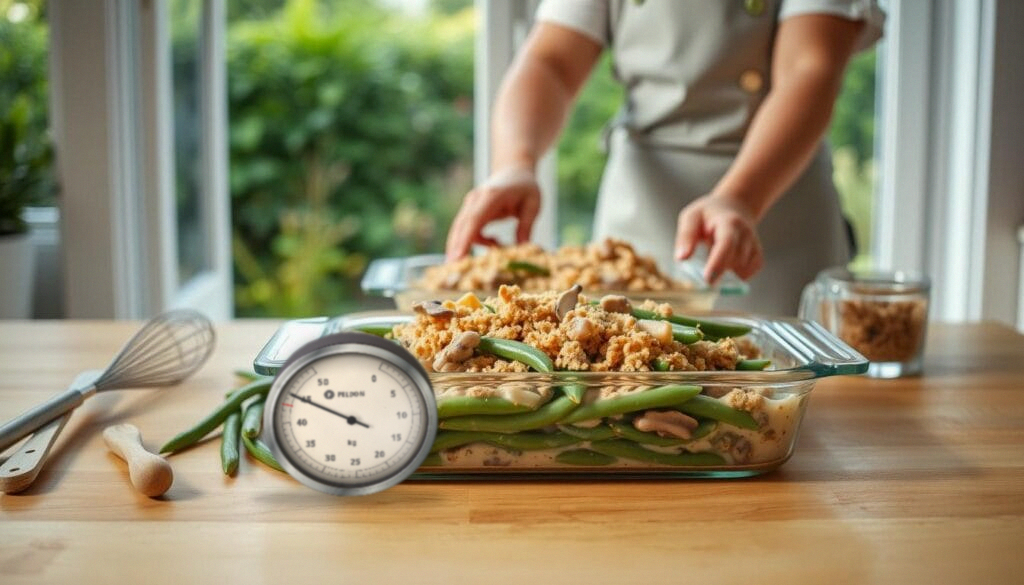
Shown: 45; kg
